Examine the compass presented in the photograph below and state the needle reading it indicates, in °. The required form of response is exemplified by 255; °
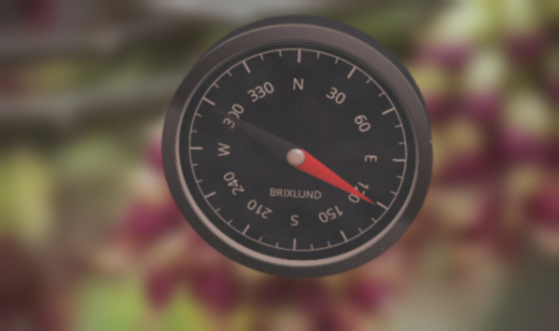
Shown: 120; °
